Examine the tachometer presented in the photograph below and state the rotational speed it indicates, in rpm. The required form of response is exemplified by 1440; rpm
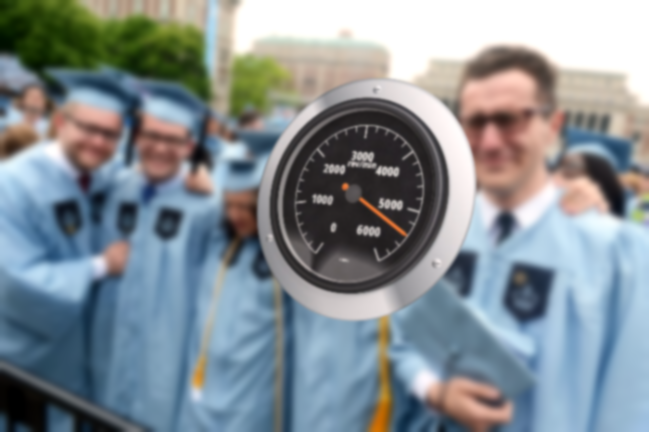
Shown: 5400; rpm
